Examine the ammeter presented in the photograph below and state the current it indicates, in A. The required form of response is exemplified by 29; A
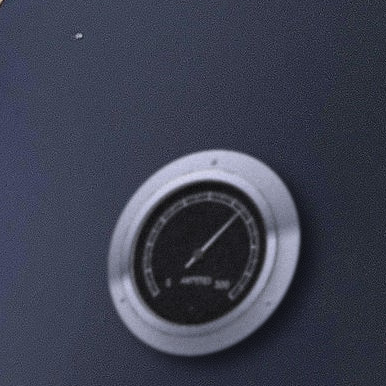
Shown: 325; A
